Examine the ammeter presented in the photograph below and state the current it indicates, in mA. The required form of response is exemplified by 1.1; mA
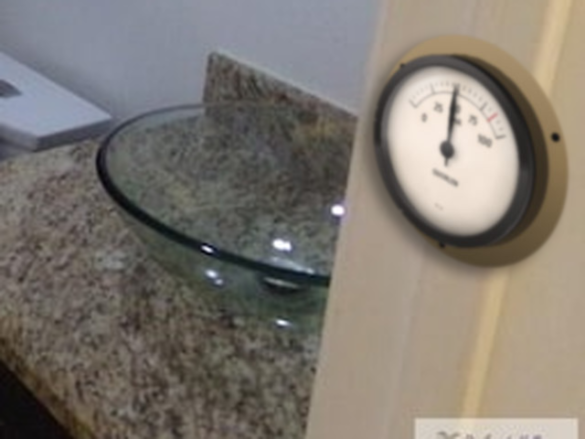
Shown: 50; mA
